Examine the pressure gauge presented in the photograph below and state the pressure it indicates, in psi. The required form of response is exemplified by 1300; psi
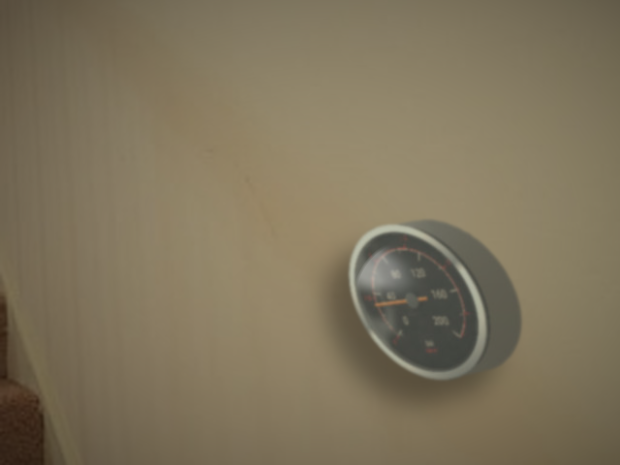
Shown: 30; psi
